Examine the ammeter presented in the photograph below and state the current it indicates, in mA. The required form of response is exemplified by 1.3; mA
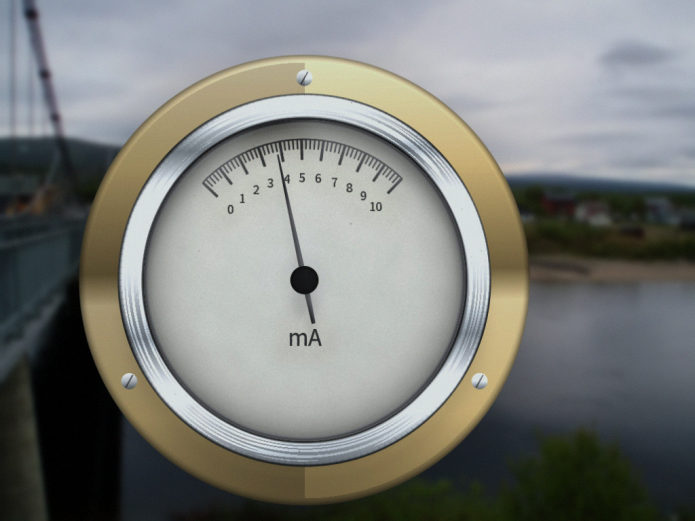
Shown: 3.8; mA
